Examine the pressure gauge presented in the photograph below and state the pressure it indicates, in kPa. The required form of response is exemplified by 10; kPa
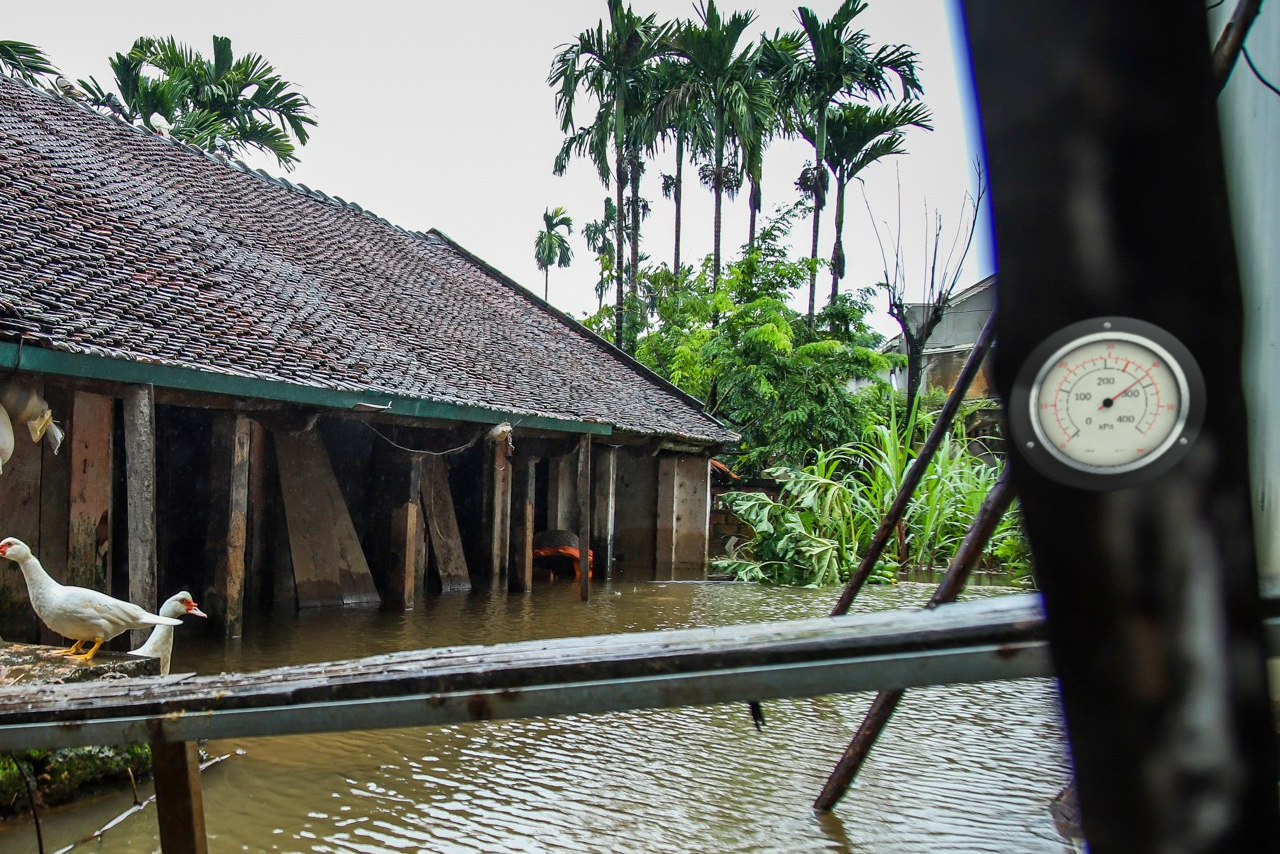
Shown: 280; kPa
